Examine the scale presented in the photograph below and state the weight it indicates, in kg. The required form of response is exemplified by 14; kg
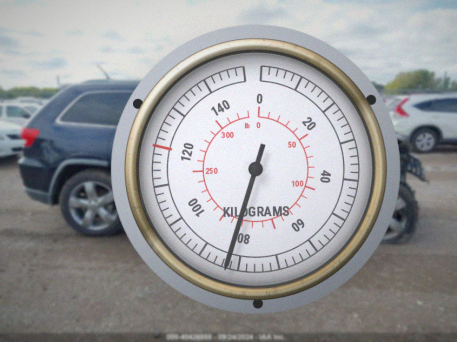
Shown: 83; kg
